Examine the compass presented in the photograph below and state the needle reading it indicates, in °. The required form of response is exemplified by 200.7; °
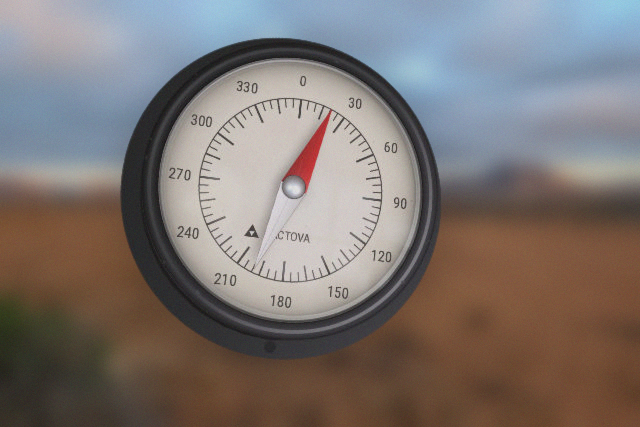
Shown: 20; °
